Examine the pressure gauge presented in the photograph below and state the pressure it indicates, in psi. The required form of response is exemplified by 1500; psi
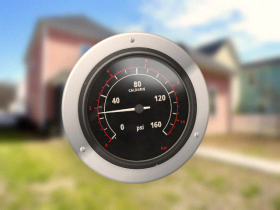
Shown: 25; psi
